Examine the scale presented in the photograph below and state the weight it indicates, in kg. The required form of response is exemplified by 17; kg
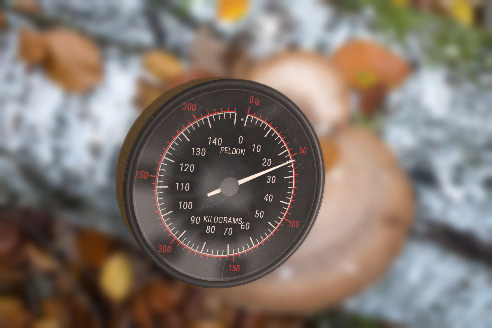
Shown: 24; kg
